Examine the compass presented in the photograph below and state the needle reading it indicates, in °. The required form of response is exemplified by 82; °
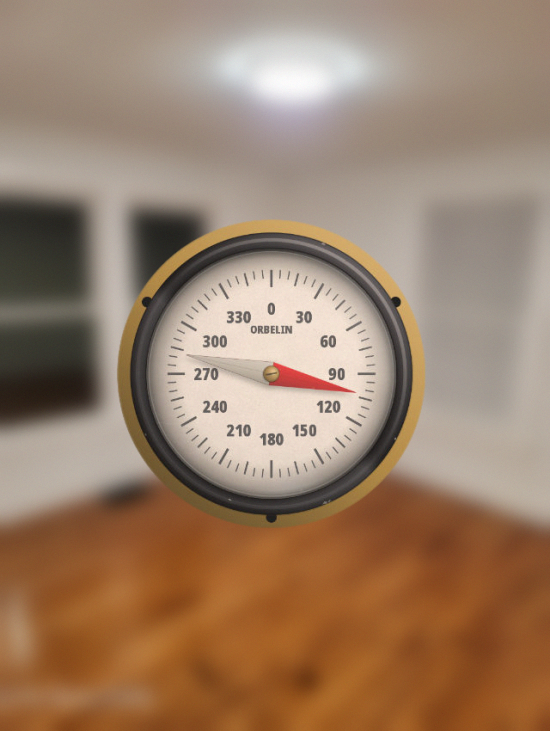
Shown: 102.5; °
